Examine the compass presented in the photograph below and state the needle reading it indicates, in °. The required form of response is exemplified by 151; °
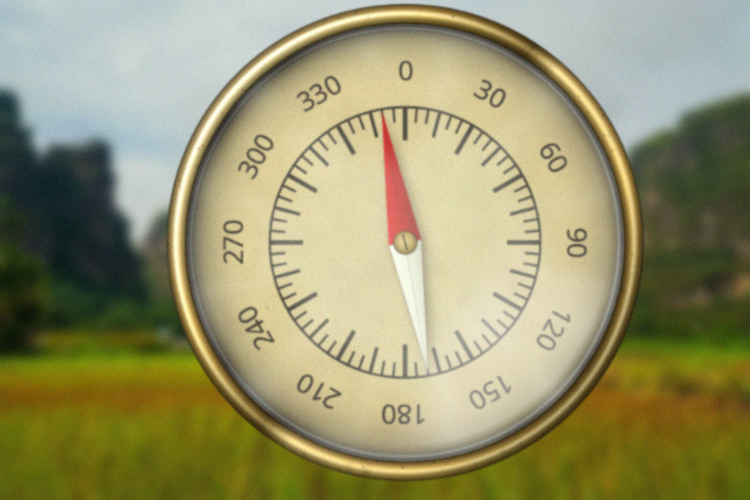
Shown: 350; °
